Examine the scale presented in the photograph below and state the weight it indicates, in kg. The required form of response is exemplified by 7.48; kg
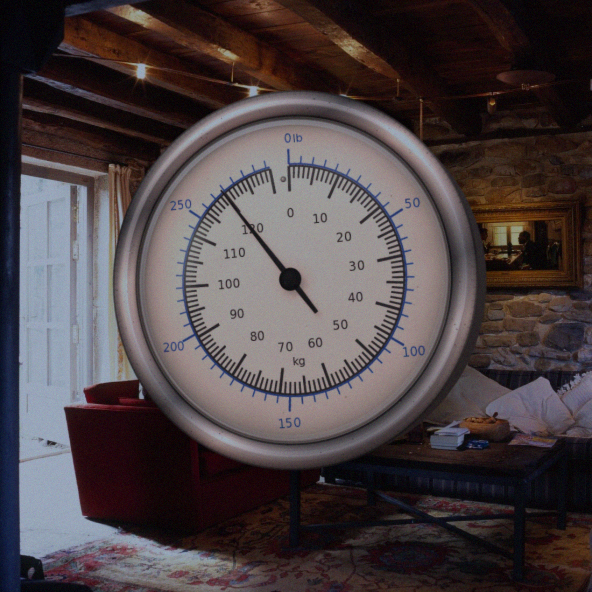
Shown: 120; kg
